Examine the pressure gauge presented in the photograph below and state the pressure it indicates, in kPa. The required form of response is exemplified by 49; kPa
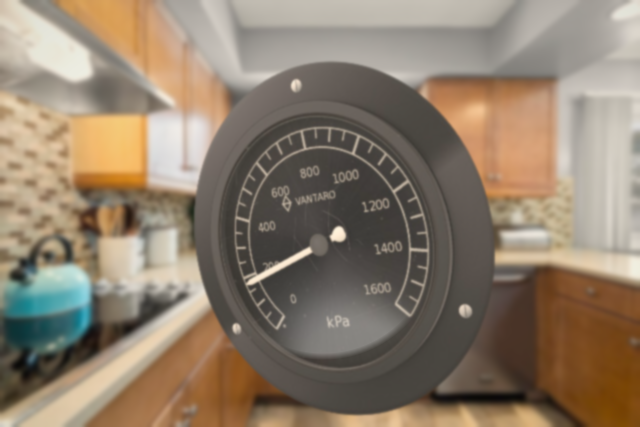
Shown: 175; kPa
